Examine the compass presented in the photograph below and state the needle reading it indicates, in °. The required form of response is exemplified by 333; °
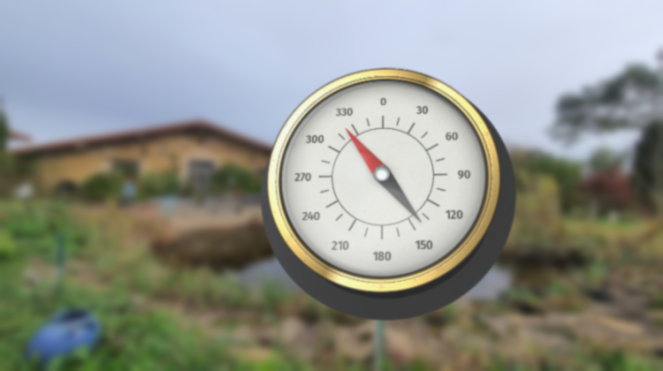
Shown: 322.5; °
